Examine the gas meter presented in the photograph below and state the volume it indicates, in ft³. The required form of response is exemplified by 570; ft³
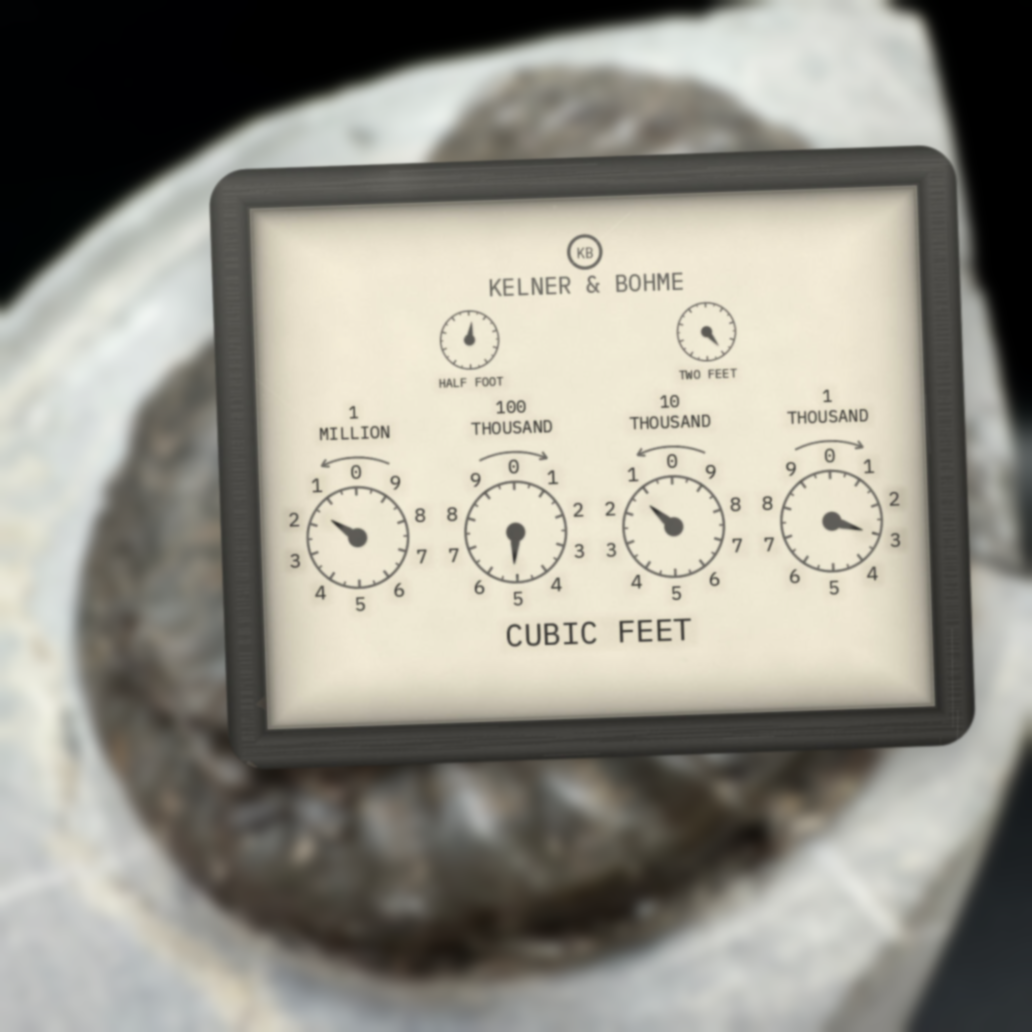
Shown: 151300; ft³
